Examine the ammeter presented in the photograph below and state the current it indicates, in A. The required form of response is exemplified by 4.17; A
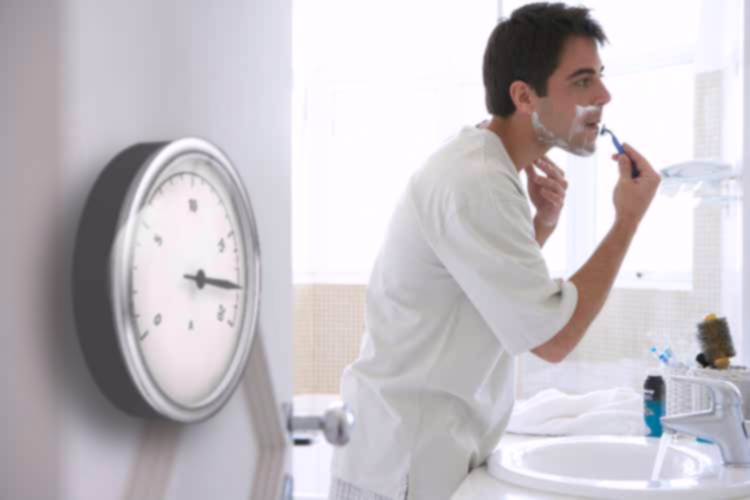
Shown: 18; A
